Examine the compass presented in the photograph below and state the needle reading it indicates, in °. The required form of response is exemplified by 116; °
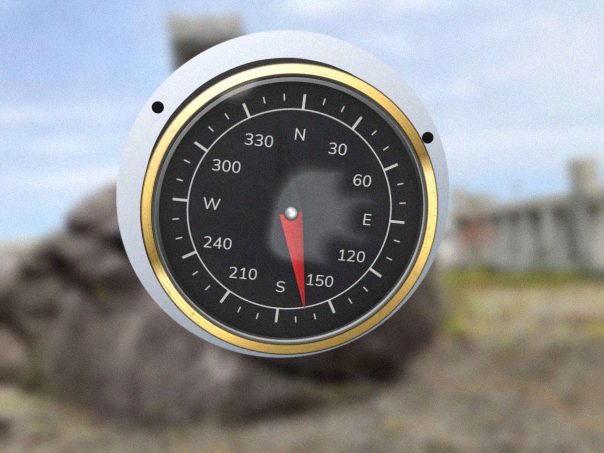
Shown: 165; °
